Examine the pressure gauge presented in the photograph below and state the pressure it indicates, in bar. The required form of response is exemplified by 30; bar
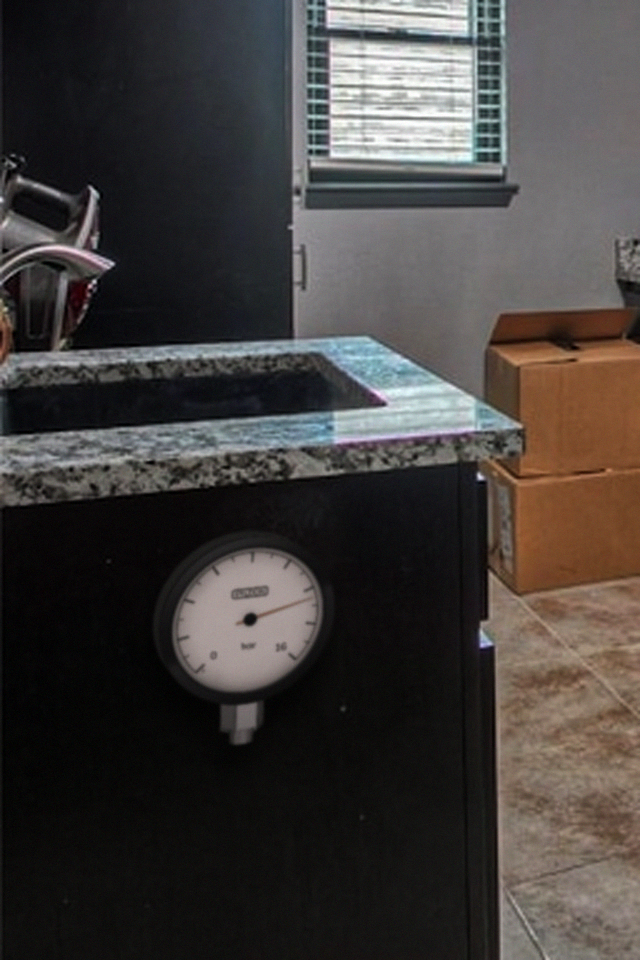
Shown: 12.5; bar
